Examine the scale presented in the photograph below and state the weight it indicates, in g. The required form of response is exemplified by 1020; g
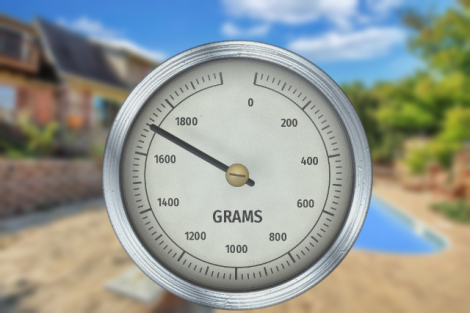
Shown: 1700; g
